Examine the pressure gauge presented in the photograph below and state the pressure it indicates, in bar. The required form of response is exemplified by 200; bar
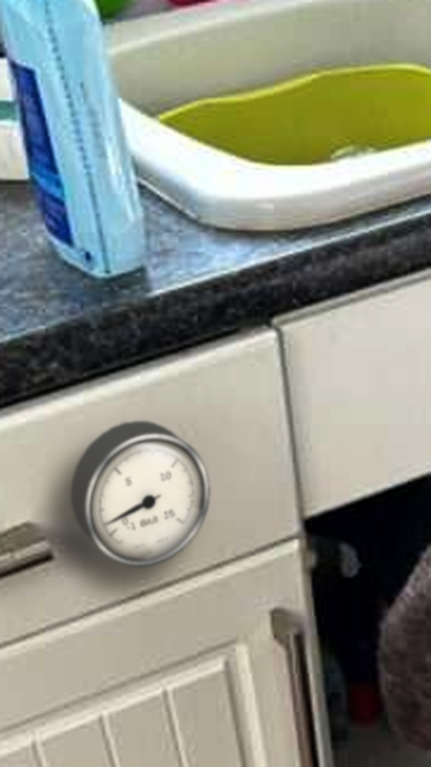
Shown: 1; bar
